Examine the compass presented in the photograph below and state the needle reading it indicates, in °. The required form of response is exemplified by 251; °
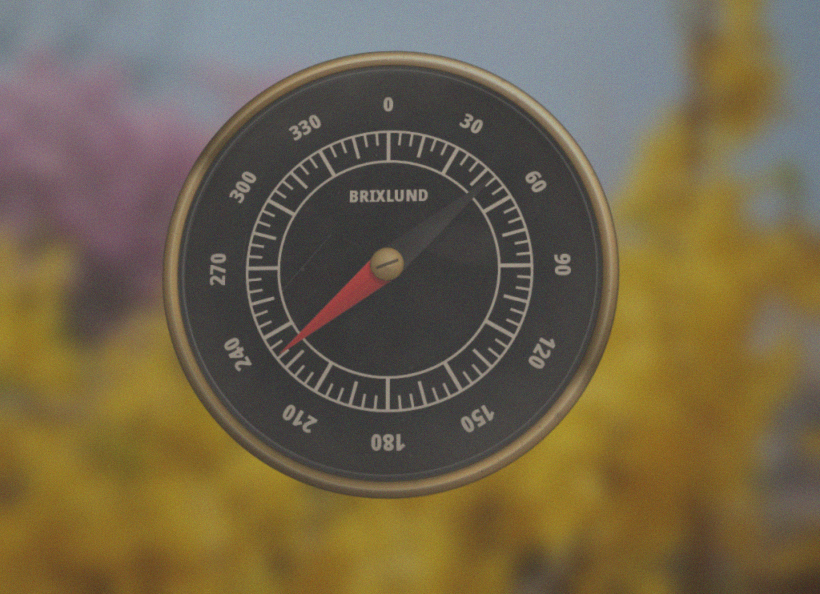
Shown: 230; °
